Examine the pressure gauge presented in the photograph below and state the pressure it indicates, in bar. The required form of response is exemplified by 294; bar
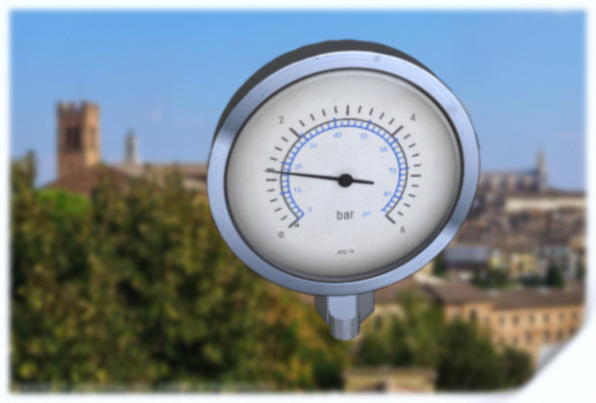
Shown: 1.2; bar
